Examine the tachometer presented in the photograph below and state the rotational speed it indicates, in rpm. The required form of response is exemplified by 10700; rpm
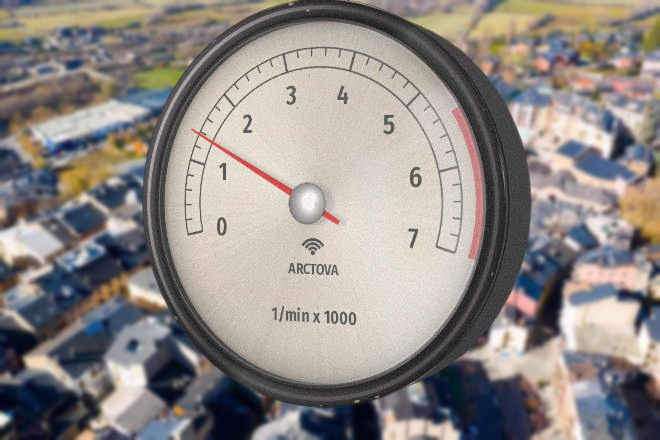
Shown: 1400; rpm
